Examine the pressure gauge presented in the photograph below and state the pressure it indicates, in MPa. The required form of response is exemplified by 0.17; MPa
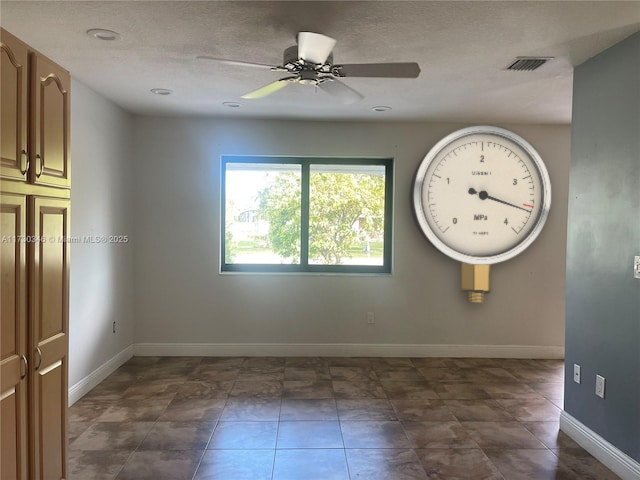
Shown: 3.6; MPa
